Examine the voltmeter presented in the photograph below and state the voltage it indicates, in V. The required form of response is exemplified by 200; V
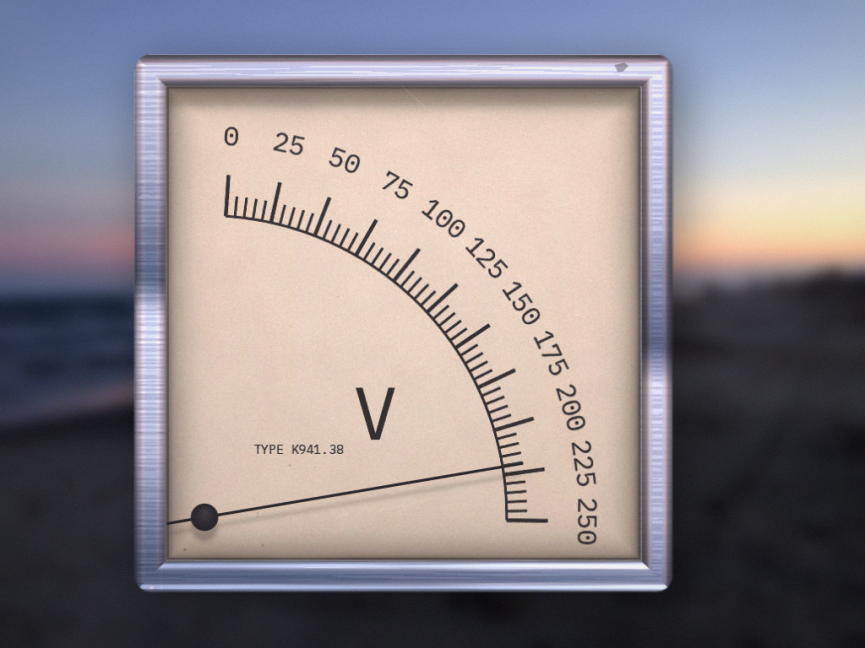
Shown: 220; V
